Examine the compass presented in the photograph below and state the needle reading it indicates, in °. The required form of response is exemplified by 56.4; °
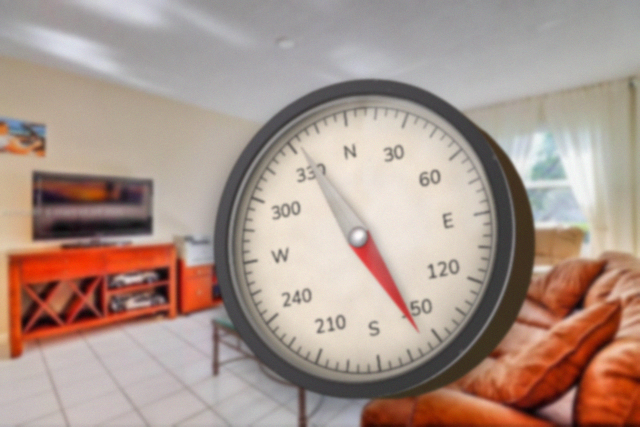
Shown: 155; °
